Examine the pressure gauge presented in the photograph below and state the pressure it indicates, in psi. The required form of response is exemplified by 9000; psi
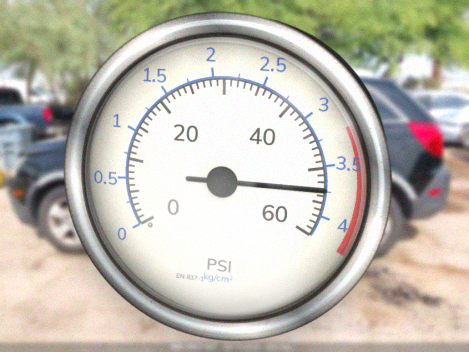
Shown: 53; psi
